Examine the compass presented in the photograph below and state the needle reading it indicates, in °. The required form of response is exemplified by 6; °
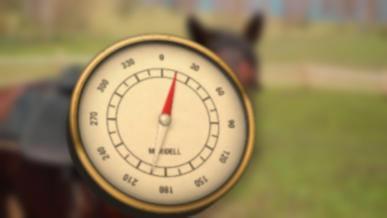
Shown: 15; °
